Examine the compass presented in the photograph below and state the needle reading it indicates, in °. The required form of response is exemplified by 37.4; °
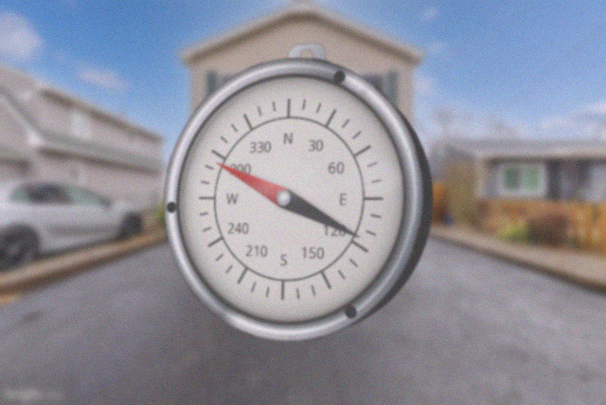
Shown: 295; °
